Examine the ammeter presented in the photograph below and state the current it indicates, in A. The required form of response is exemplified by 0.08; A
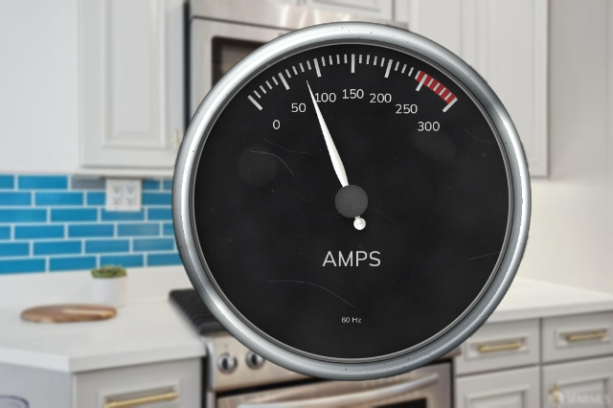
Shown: 80; A
